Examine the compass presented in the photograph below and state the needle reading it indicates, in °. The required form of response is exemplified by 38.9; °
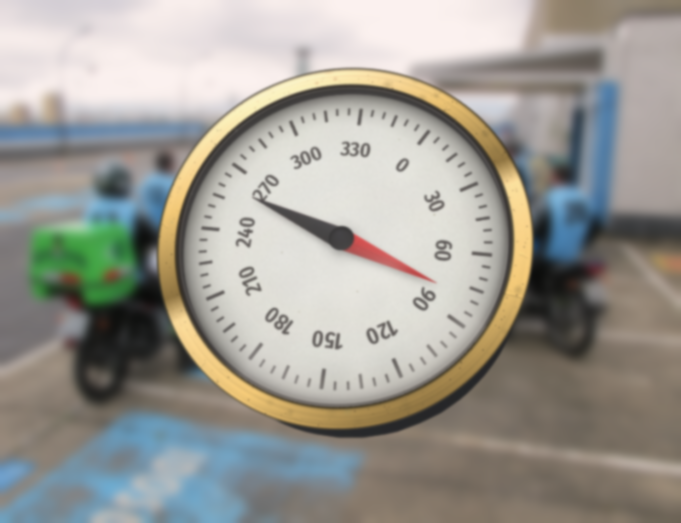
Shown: 80; °
